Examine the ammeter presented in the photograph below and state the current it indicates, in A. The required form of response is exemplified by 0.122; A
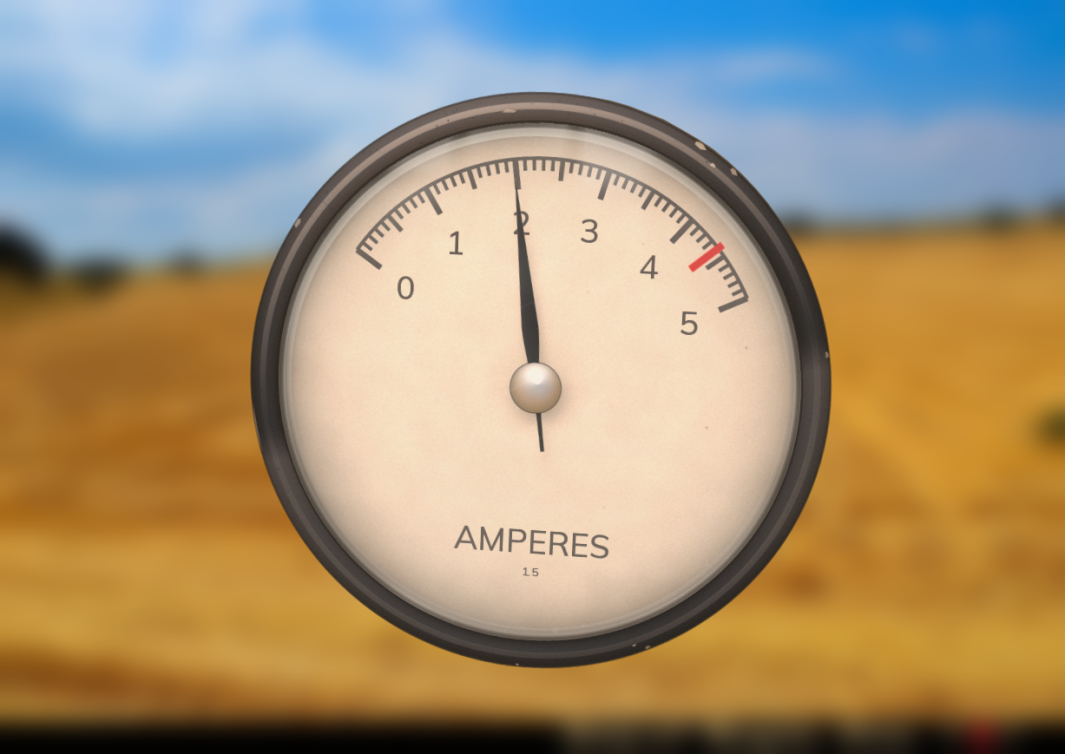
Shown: 2; A
